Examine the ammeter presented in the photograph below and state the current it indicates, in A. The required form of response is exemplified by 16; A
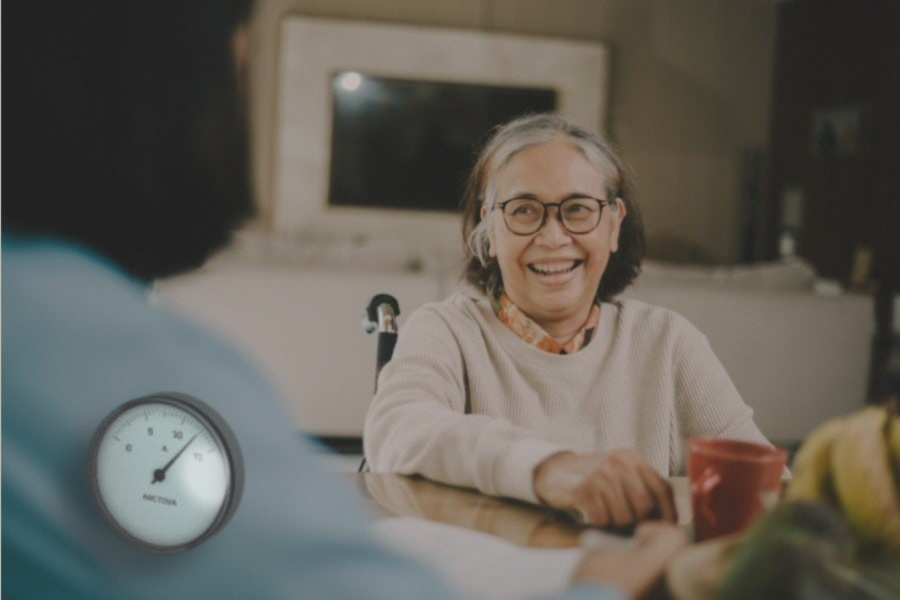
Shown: 12.5; A
